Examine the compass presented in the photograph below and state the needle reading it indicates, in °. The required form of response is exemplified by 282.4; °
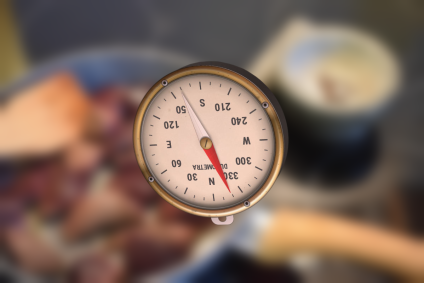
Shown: 340; °
